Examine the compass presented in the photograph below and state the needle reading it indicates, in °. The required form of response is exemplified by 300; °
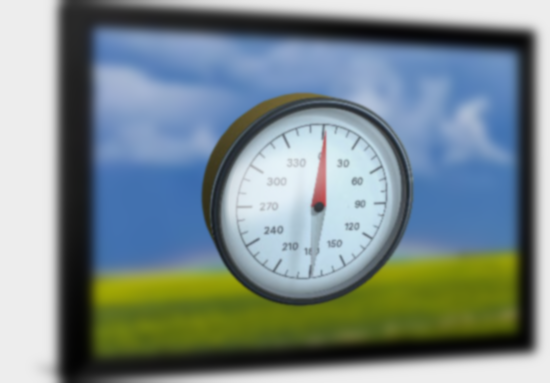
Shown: 0; °
